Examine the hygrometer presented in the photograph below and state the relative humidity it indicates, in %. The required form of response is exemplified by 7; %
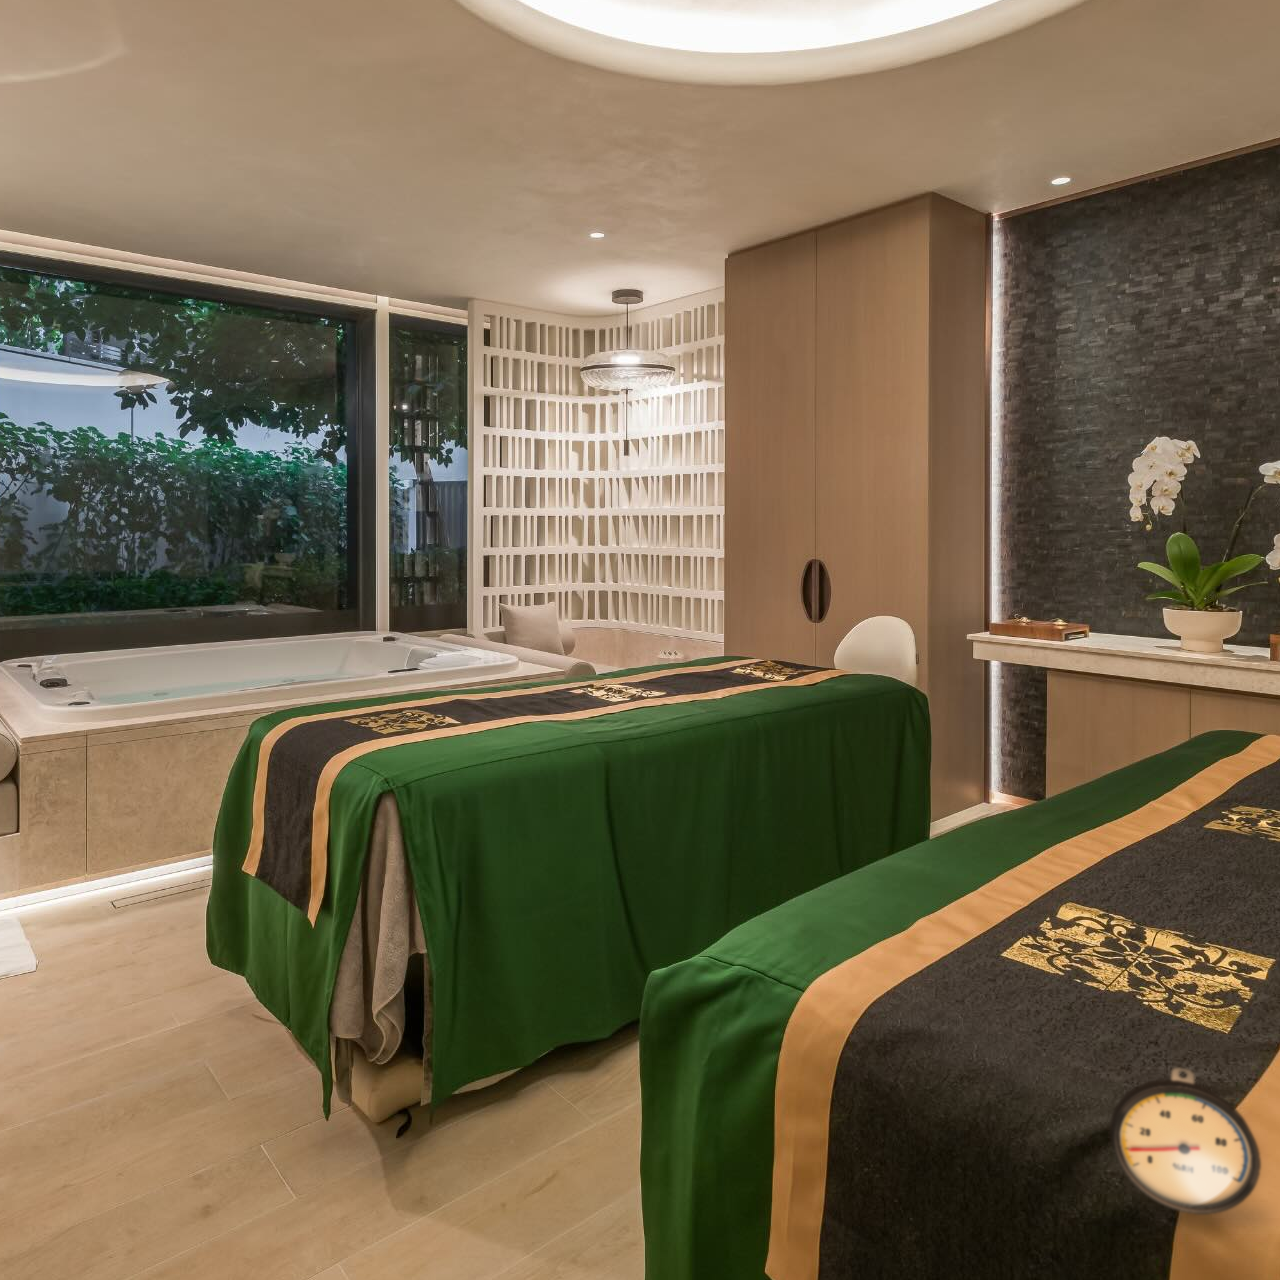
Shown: 8; %
